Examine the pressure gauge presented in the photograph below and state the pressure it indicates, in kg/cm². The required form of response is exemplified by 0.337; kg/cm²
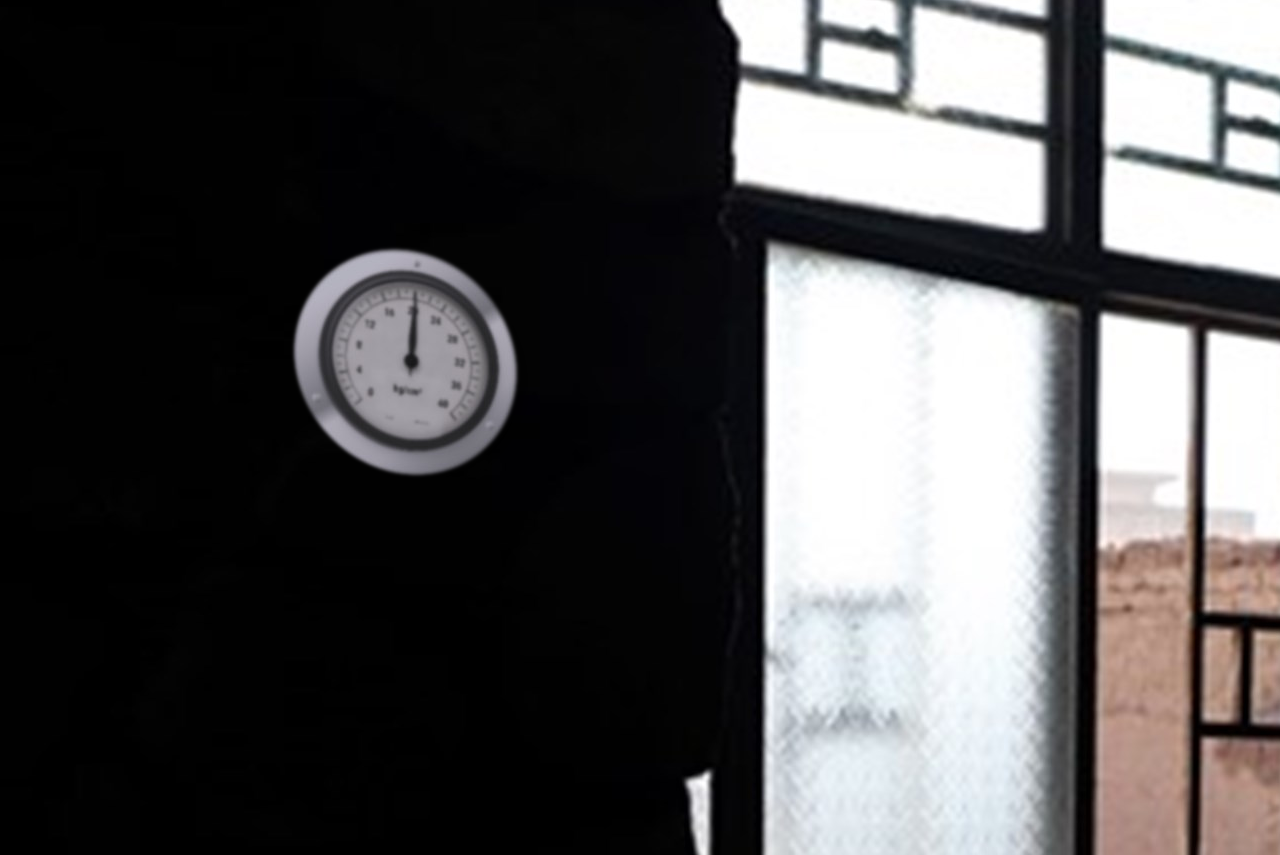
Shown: 20; kg/cm²
